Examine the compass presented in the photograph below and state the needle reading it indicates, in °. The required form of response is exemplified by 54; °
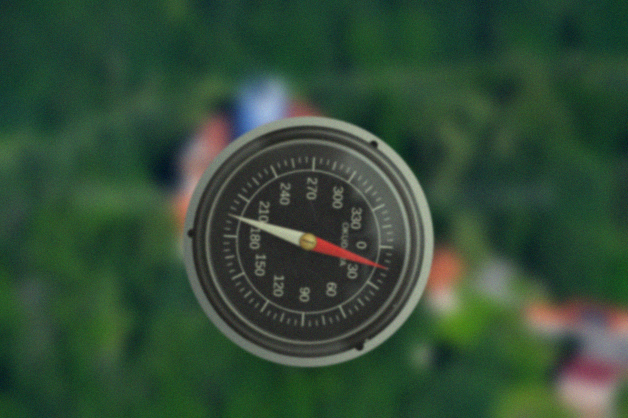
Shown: 15; °
